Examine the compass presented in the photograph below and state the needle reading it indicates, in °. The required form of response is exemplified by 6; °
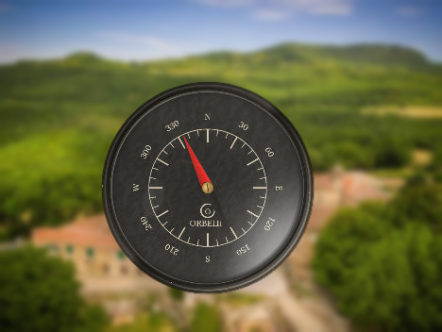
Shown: 335; °
